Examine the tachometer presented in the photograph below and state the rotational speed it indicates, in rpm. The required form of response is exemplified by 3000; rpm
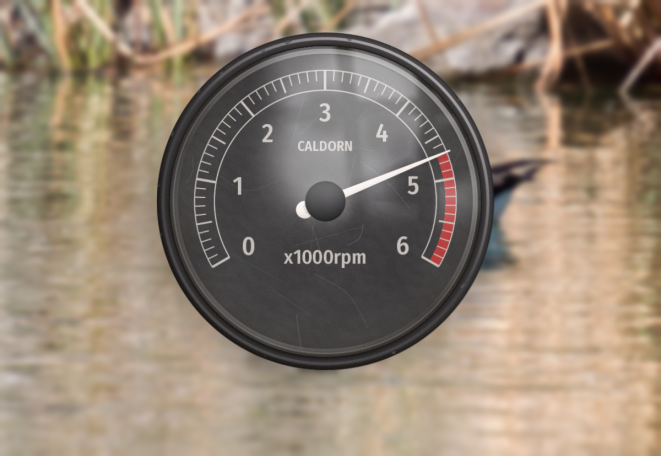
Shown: 4700; rpm
